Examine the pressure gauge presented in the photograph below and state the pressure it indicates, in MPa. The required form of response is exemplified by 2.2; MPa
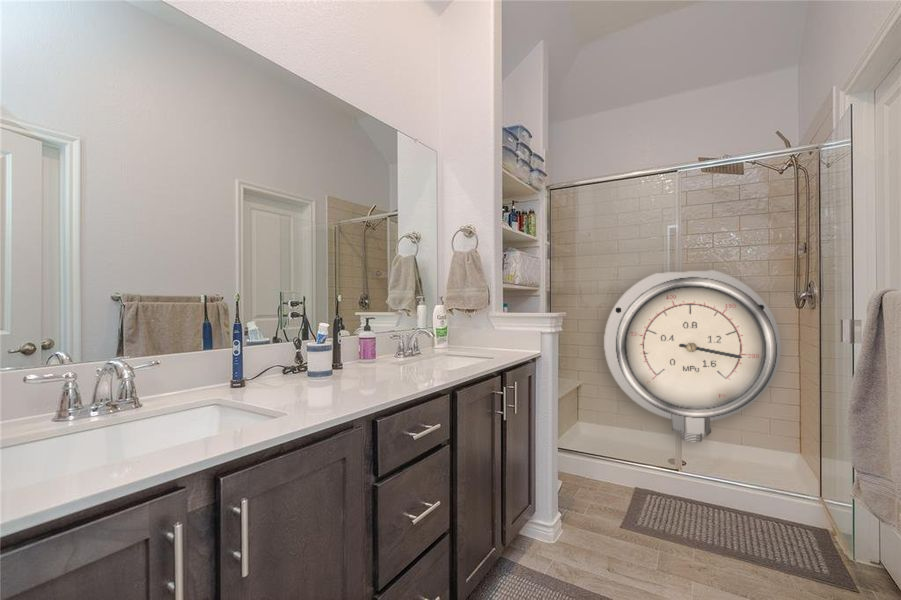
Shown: 1.4; MPa
